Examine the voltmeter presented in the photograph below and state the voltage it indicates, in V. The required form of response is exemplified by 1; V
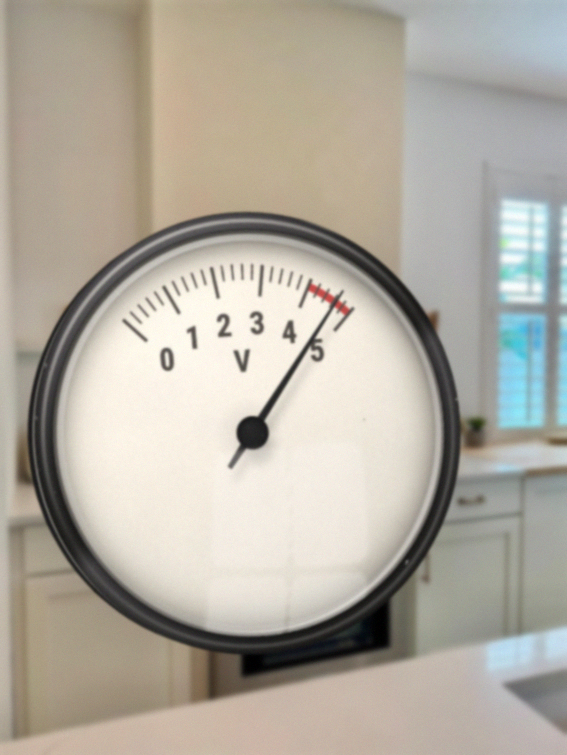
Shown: 4.6; V
